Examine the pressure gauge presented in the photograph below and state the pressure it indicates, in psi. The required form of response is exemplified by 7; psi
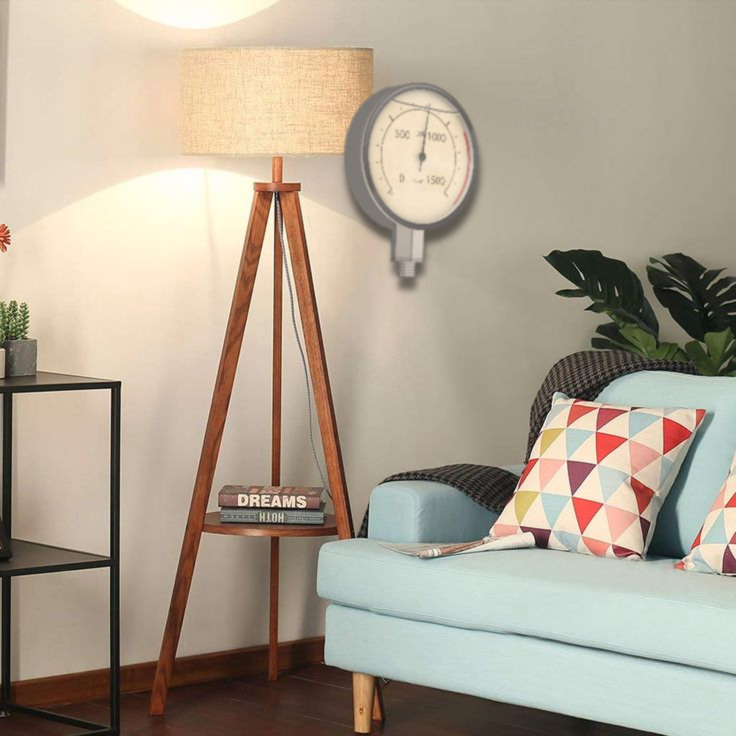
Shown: 800; psi
